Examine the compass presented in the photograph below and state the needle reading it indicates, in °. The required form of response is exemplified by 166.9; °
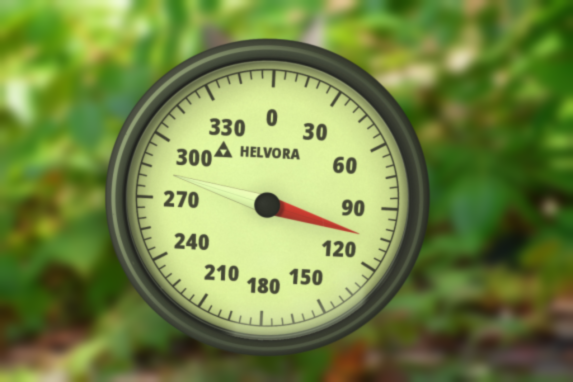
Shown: 105; °
